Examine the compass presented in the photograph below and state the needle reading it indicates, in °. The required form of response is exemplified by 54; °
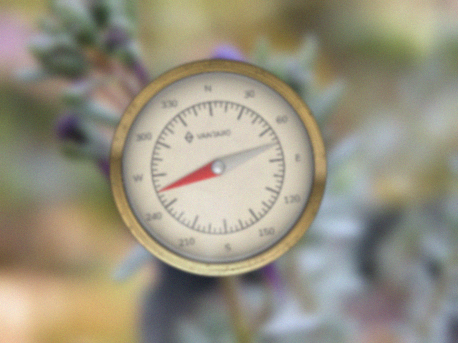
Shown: 255; °
